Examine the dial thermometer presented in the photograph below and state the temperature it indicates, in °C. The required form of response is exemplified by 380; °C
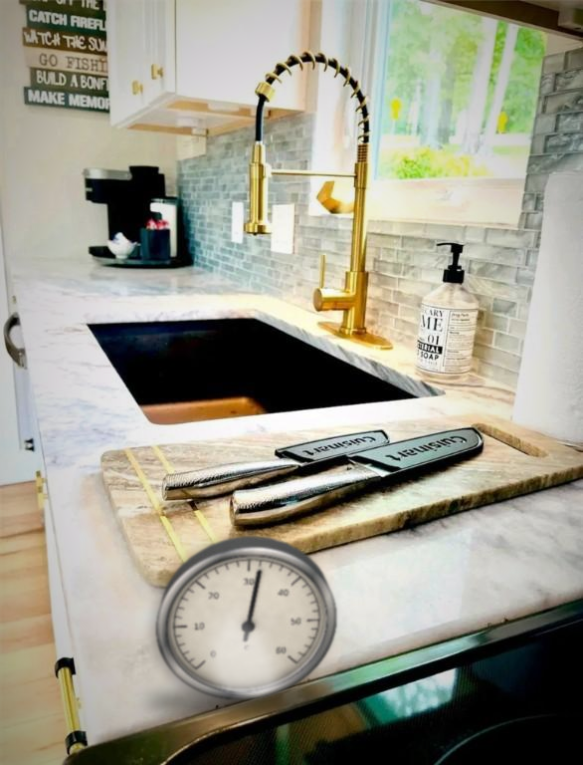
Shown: 32; °C
